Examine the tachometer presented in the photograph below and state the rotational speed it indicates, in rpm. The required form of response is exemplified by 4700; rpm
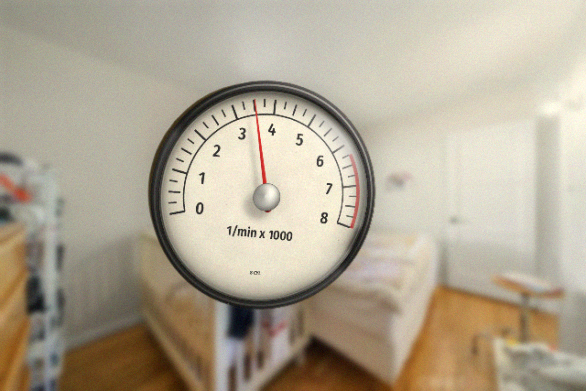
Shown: 3500; rpm
